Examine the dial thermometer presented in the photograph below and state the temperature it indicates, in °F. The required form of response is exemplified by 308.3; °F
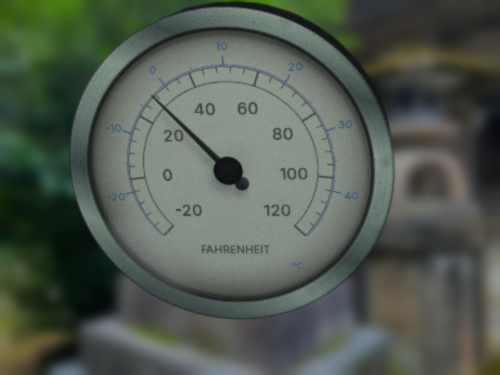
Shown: 28; °F
